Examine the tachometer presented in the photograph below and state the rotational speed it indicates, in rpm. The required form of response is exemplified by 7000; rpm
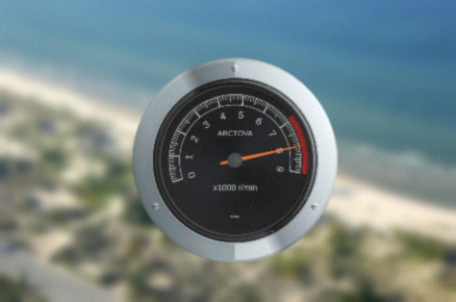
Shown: 8000; rpm
